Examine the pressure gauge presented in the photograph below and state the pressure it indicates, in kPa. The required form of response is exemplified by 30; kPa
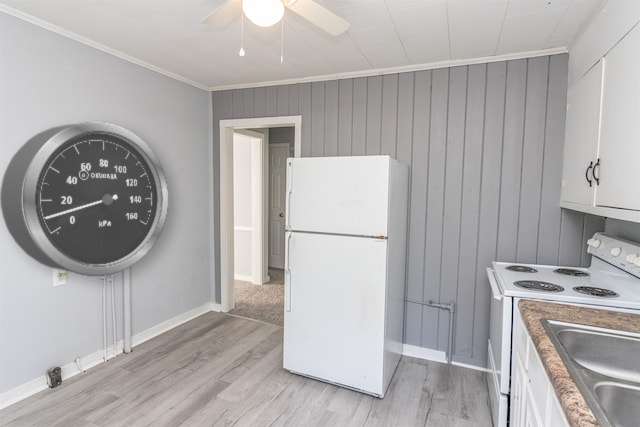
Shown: 10; kPa
